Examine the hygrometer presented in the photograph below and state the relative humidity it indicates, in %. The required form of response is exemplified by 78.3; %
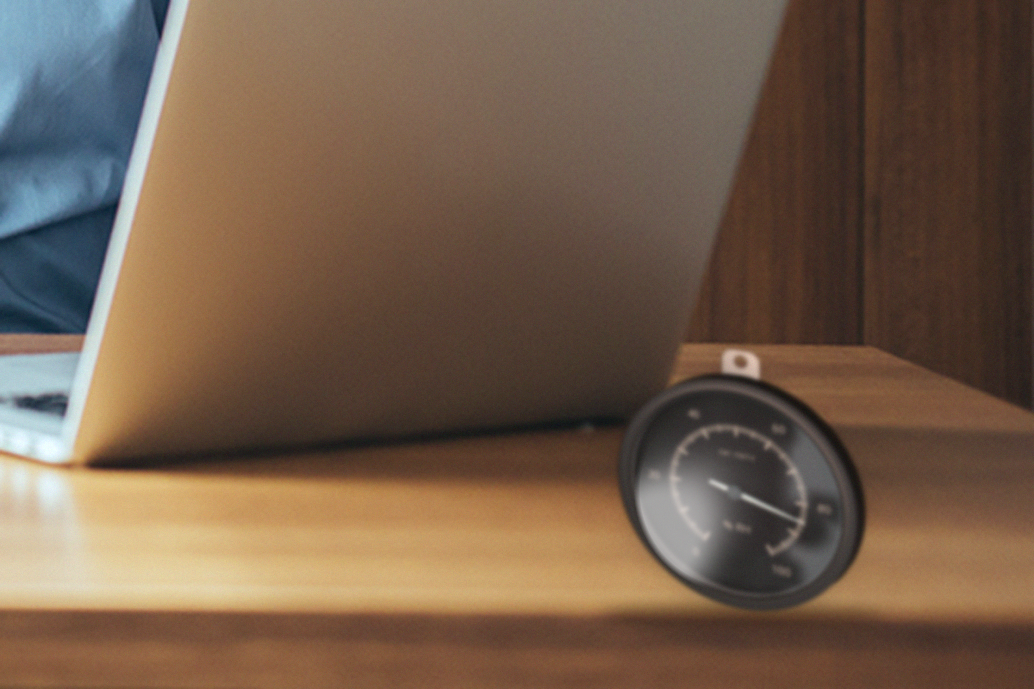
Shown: 85; %
